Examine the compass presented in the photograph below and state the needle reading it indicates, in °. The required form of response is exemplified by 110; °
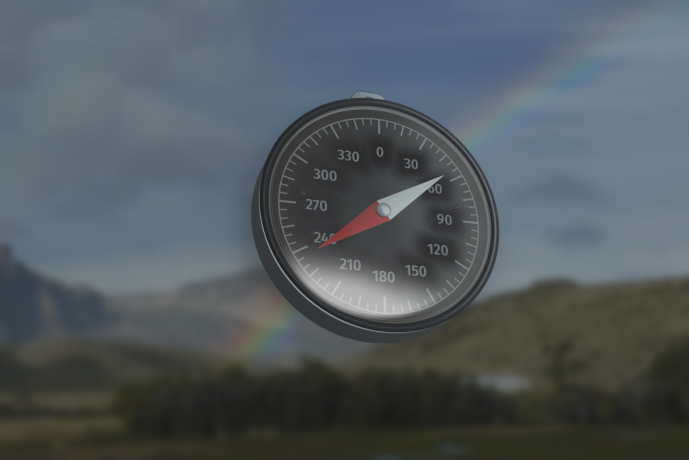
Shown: 235; °
